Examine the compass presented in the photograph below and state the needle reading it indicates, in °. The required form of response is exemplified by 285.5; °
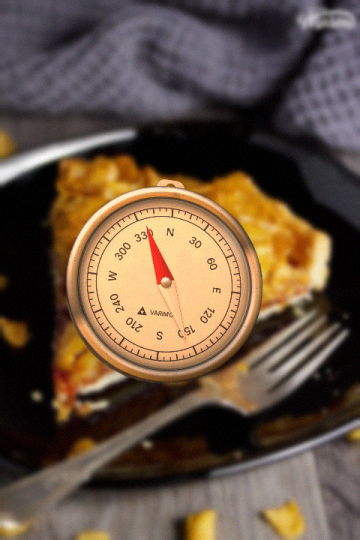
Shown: 335; °
